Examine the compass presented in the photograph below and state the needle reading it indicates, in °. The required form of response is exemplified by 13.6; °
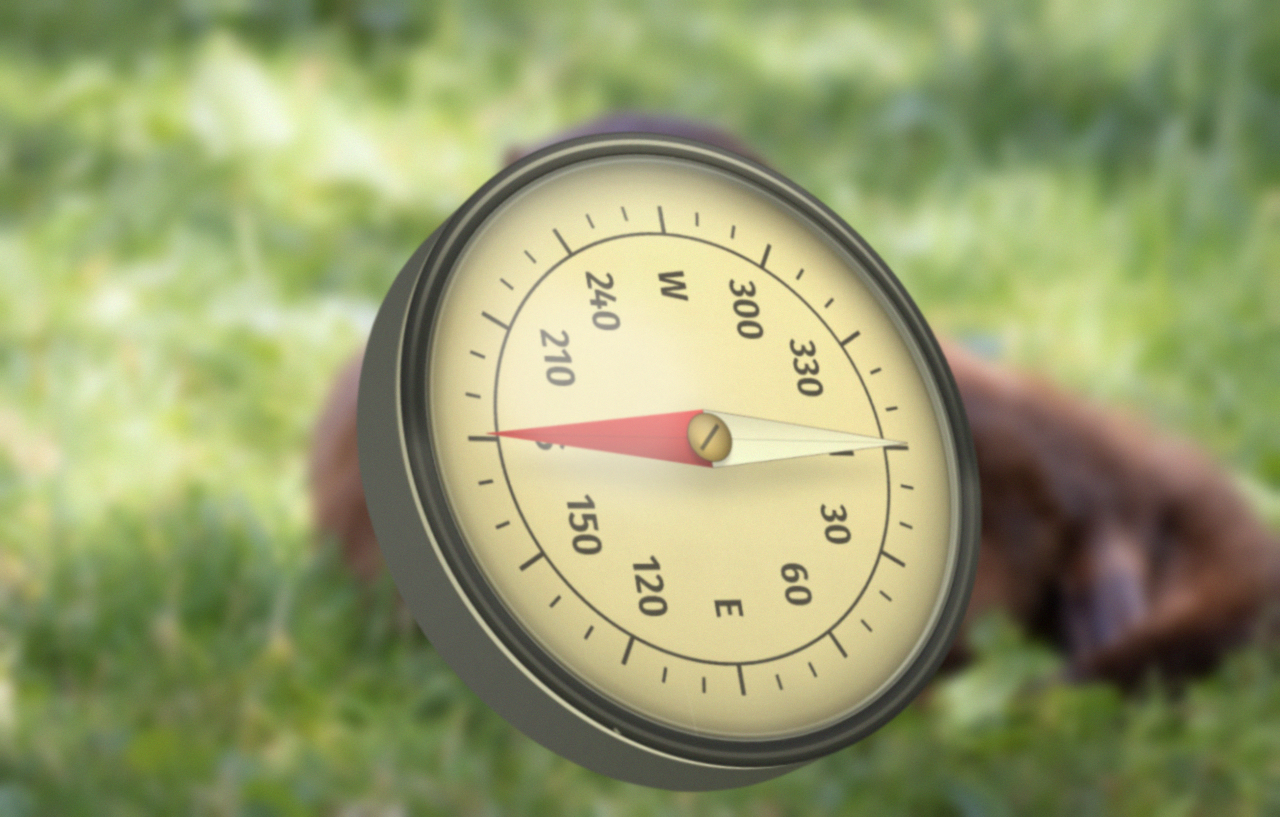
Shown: 180; °
